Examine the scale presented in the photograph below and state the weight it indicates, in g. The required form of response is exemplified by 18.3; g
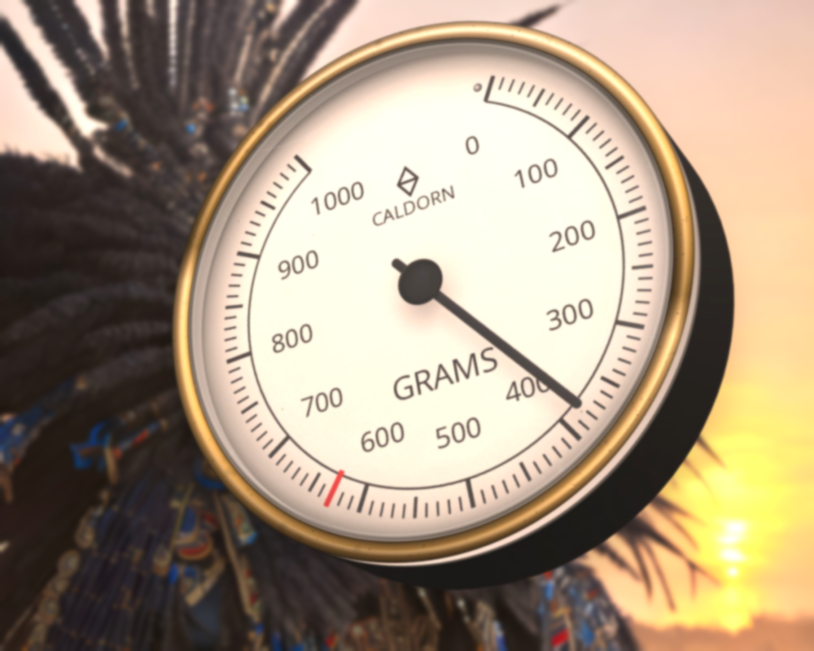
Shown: 380; g
